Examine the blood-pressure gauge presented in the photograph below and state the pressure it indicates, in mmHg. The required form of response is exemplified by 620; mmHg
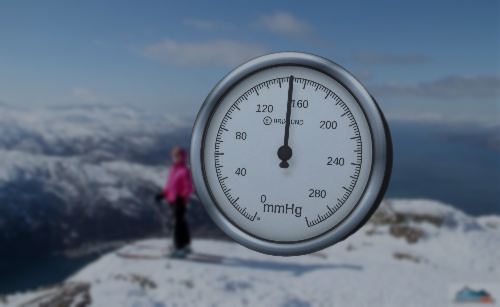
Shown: 150; mmHg
